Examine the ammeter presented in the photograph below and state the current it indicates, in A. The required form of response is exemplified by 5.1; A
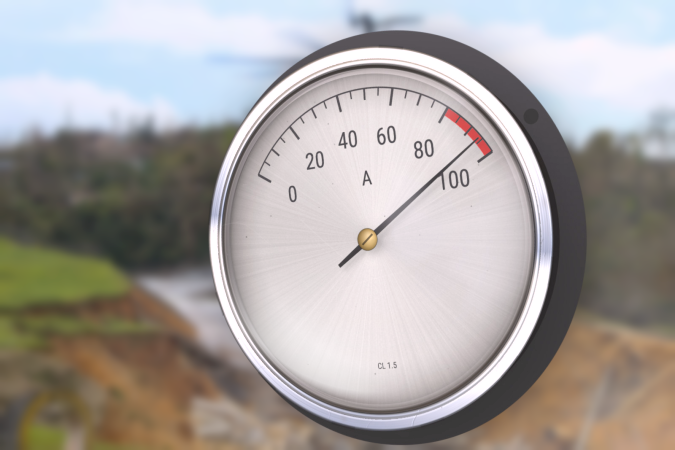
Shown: 95; A
